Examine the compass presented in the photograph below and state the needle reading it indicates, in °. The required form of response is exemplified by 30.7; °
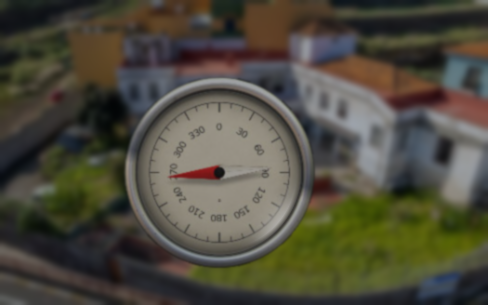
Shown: 265; °
